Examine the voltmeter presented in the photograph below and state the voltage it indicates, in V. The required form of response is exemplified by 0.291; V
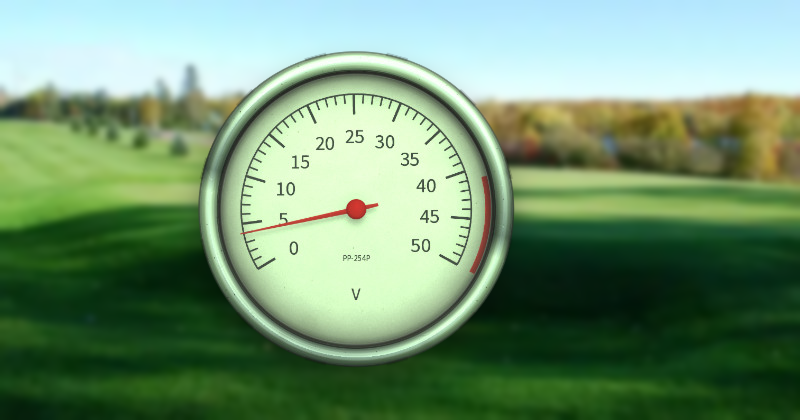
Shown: 4; V
